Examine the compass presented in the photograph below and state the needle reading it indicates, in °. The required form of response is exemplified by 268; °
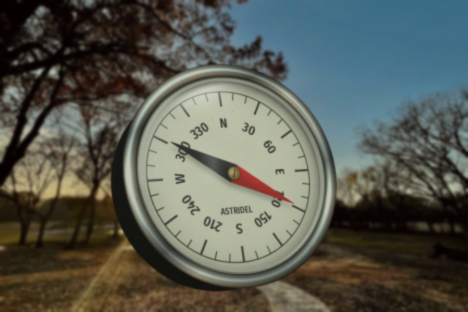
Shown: 120; °
